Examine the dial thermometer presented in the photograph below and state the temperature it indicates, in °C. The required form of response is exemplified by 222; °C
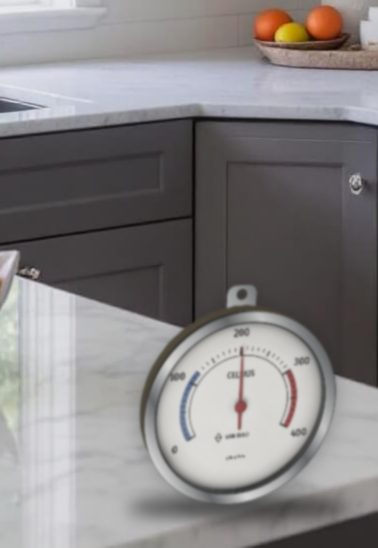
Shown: 200; °C
